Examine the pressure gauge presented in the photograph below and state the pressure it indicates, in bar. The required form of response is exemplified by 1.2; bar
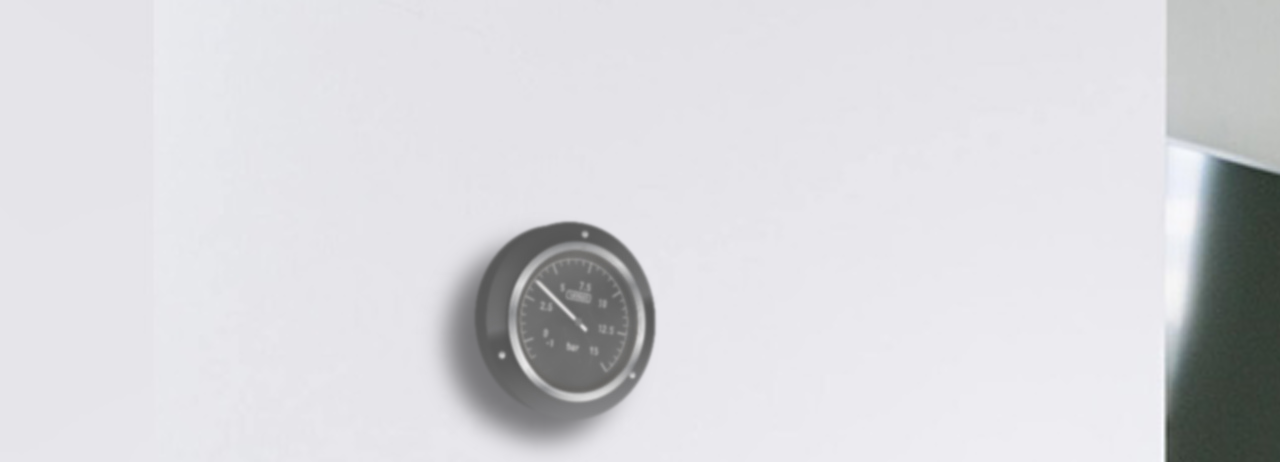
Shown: 3.5; bar
